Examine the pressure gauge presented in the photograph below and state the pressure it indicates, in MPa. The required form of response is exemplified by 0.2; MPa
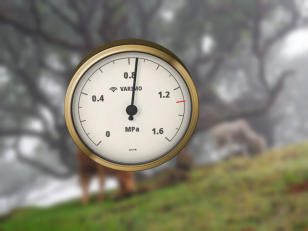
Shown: 0.85; MPa
